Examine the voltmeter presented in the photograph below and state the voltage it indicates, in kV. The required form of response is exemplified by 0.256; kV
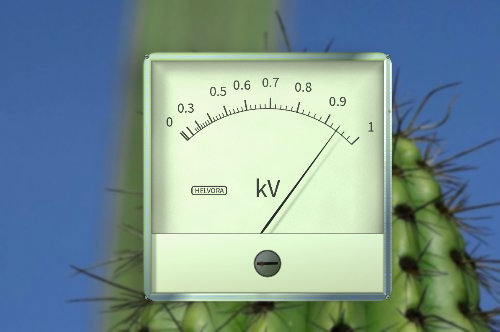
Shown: 0.94; kV
